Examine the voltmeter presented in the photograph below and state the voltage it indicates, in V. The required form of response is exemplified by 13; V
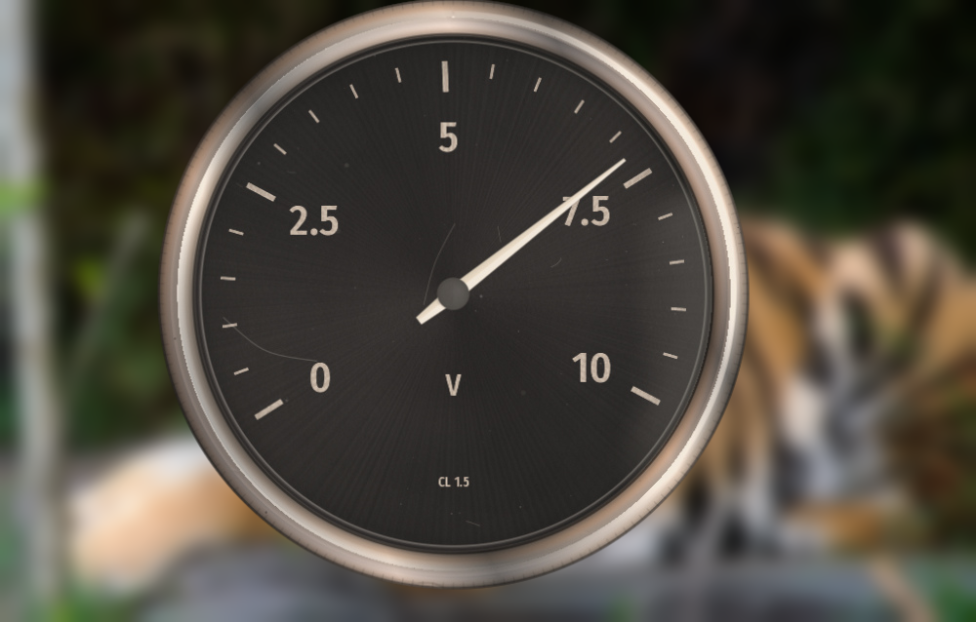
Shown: 7.25; V
